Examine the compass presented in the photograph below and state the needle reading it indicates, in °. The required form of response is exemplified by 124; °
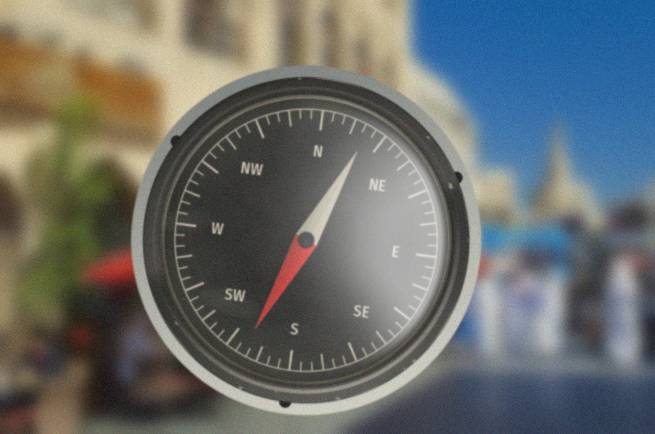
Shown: 202.5; °
